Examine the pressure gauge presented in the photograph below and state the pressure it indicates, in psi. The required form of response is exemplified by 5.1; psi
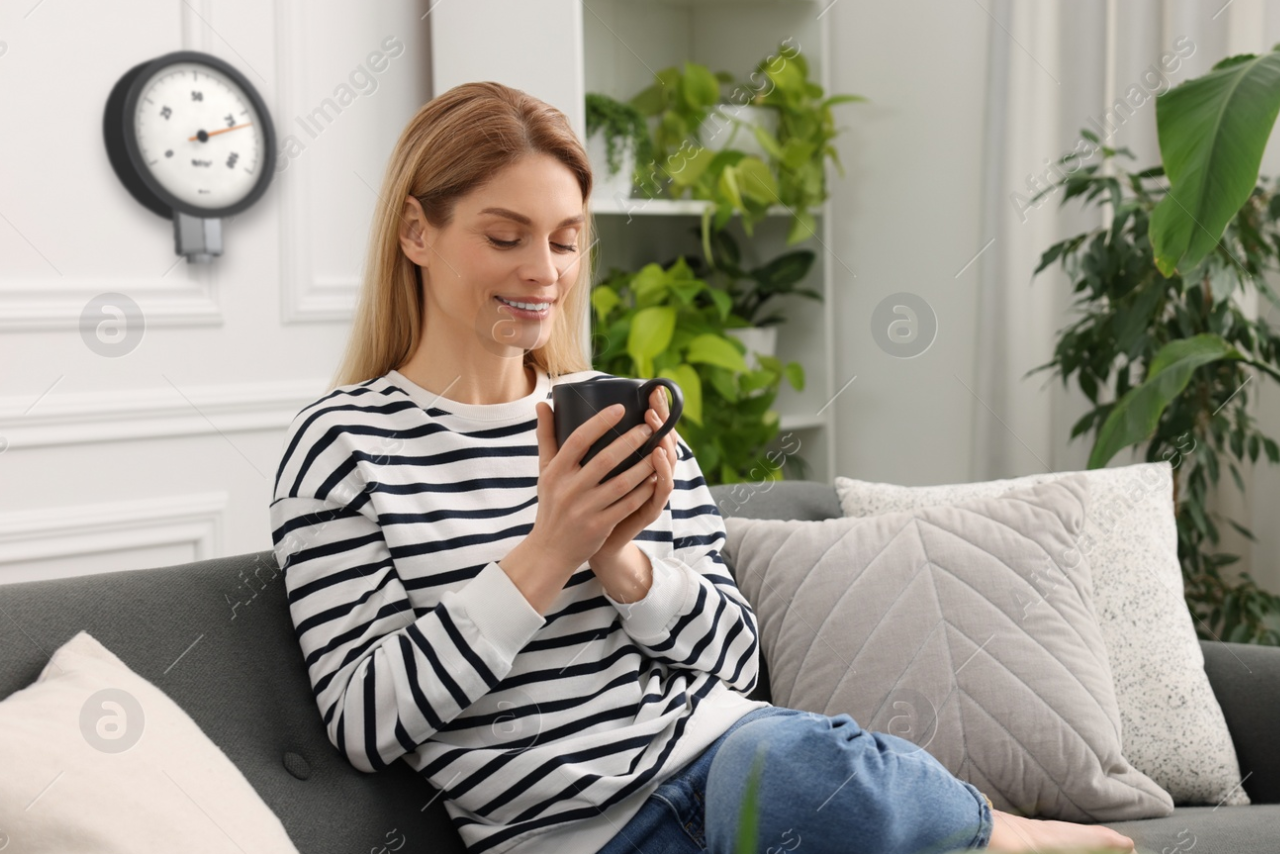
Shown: 80; psi
